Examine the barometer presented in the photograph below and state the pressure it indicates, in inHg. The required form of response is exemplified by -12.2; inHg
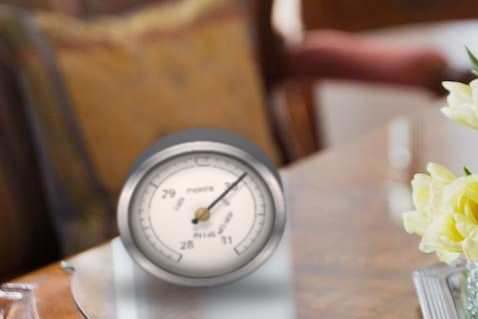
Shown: 30; inHg
